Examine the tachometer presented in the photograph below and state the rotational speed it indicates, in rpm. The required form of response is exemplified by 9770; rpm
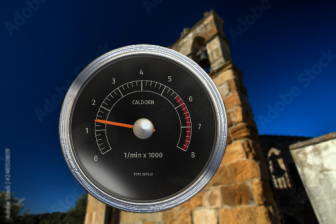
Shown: 1400; rpm
